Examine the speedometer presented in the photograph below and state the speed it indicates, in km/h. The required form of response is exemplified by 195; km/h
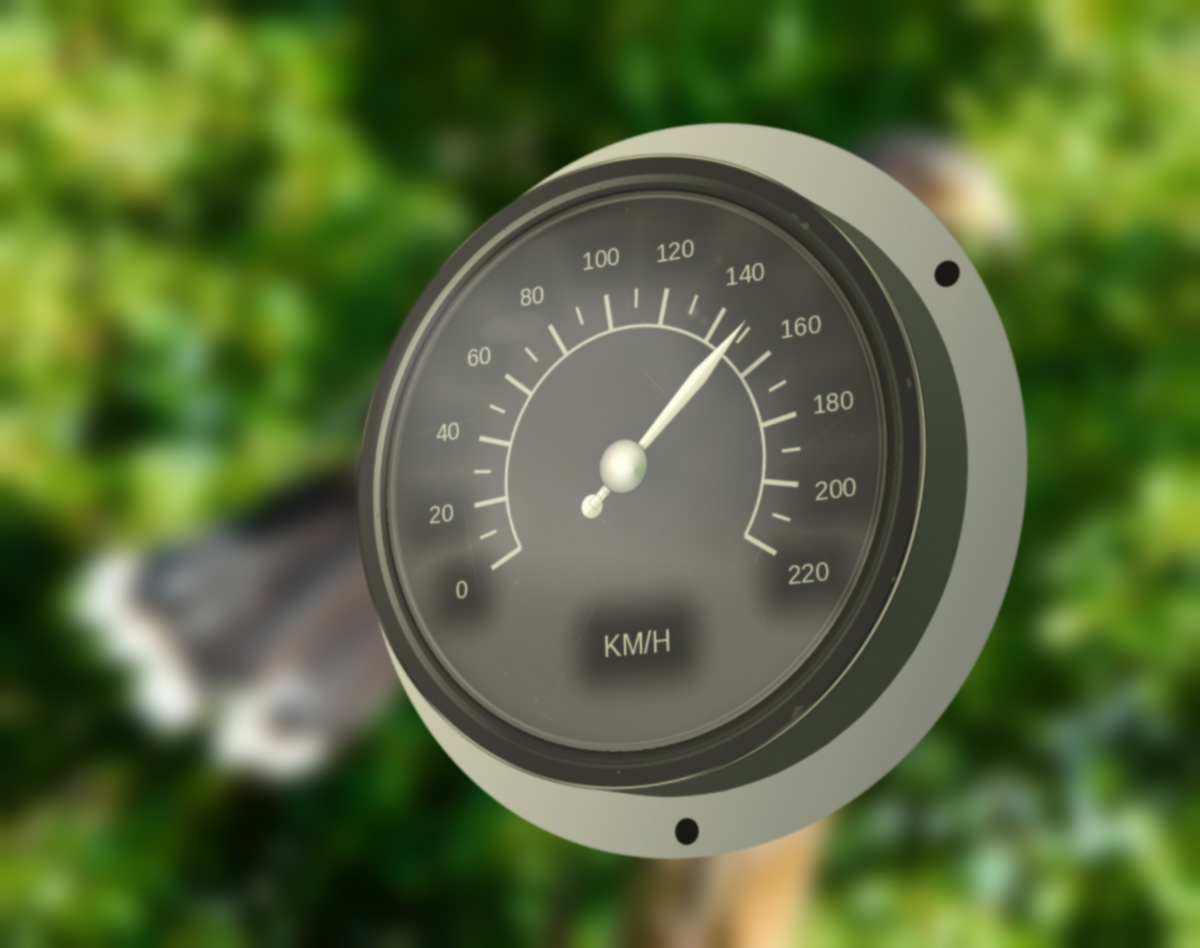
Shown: 150; km/h
